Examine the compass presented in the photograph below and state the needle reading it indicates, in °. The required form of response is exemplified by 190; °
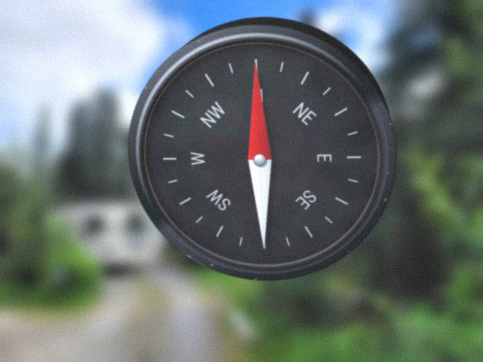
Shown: 0; °
